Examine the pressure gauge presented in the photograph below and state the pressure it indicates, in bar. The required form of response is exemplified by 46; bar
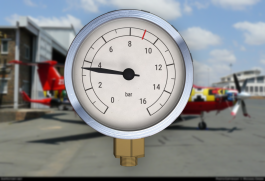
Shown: 3.5; bar
